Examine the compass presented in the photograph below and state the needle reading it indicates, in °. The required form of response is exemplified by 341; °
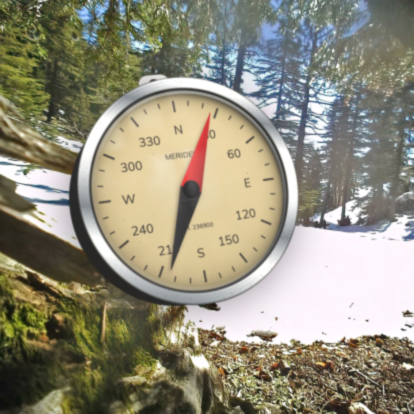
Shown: 25; °
